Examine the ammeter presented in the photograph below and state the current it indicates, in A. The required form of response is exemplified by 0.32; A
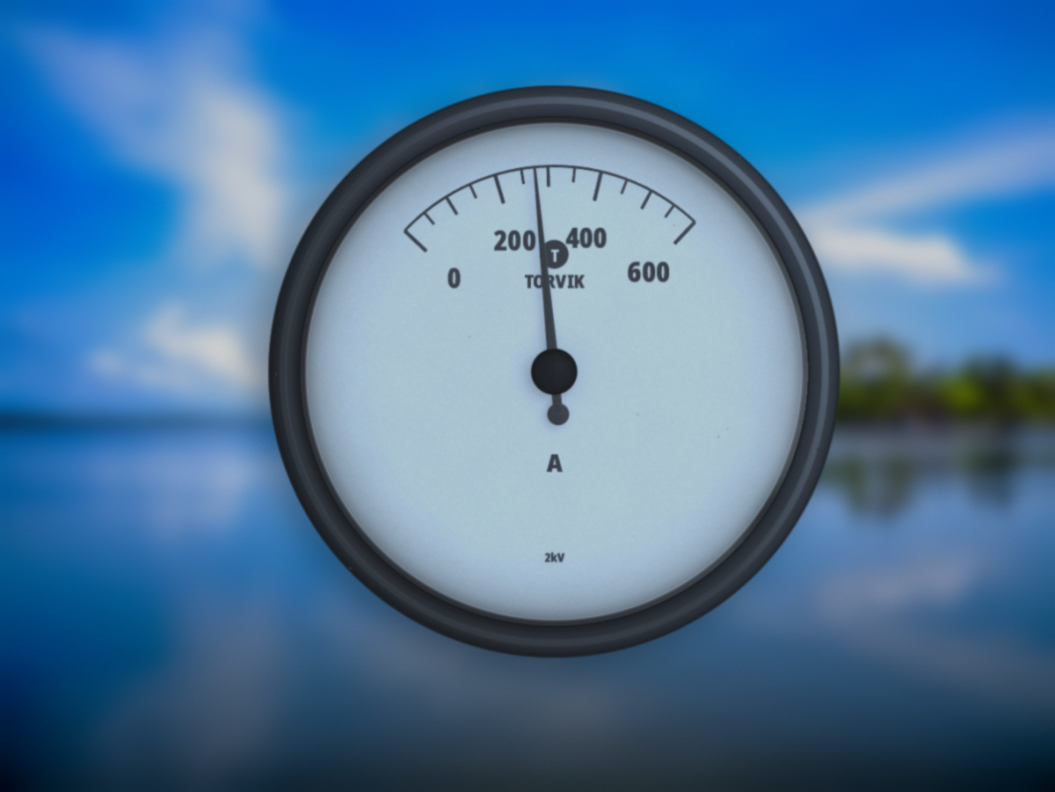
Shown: 275; A
